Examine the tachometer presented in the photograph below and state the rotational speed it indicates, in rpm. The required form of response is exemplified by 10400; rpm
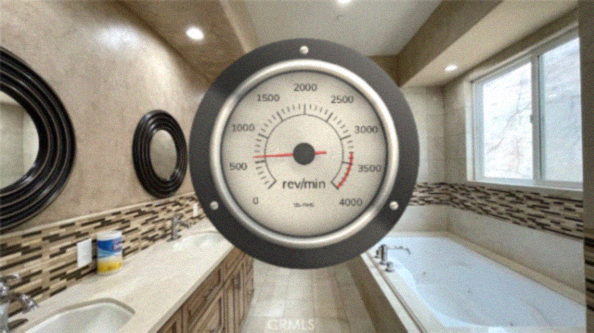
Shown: 600; rpm
